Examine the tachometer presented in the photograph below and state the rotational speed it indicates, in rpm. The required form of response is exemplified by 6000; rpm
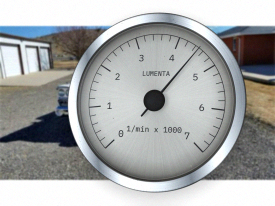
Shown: 4500; rpm
